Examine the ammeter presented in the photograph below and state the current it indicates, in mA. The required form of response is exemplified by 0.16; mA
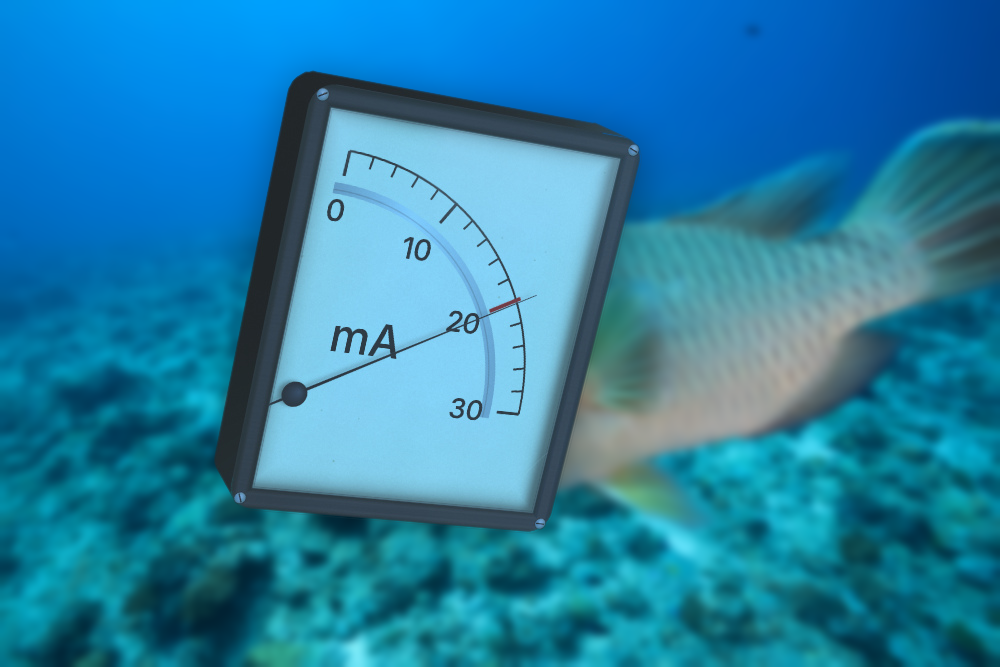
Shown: 20; mA
